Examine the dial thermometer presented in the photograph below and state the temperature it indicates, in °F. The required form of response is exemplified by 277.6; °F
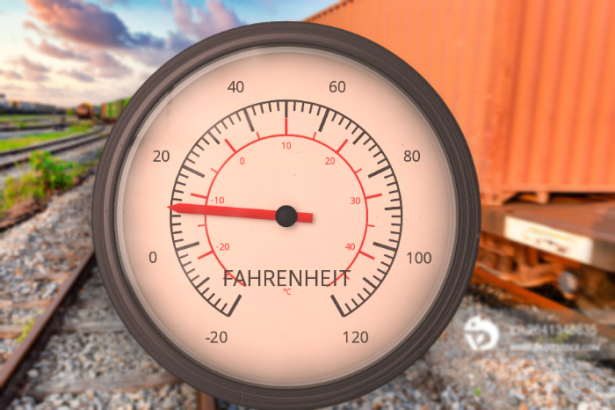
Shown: 10; °F
